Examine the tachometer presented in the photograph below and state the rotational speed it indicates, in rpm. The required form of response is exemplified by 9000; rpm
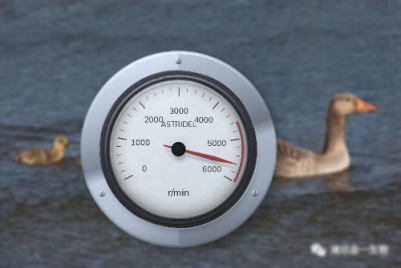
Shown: 5600; rpm
